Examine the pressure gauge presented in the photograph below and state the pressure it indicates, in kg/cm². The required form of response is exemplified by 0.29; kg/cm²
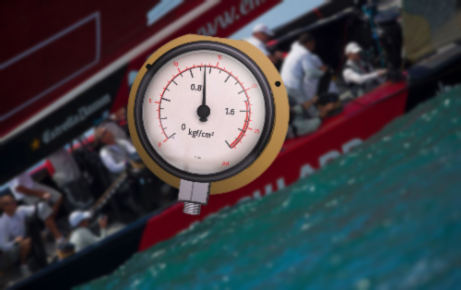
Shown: 0.95; kg/cm²
